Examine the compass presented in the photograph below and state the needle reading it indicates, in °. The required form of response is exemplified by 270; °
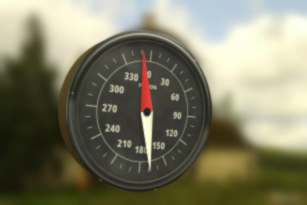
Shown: 350; °
